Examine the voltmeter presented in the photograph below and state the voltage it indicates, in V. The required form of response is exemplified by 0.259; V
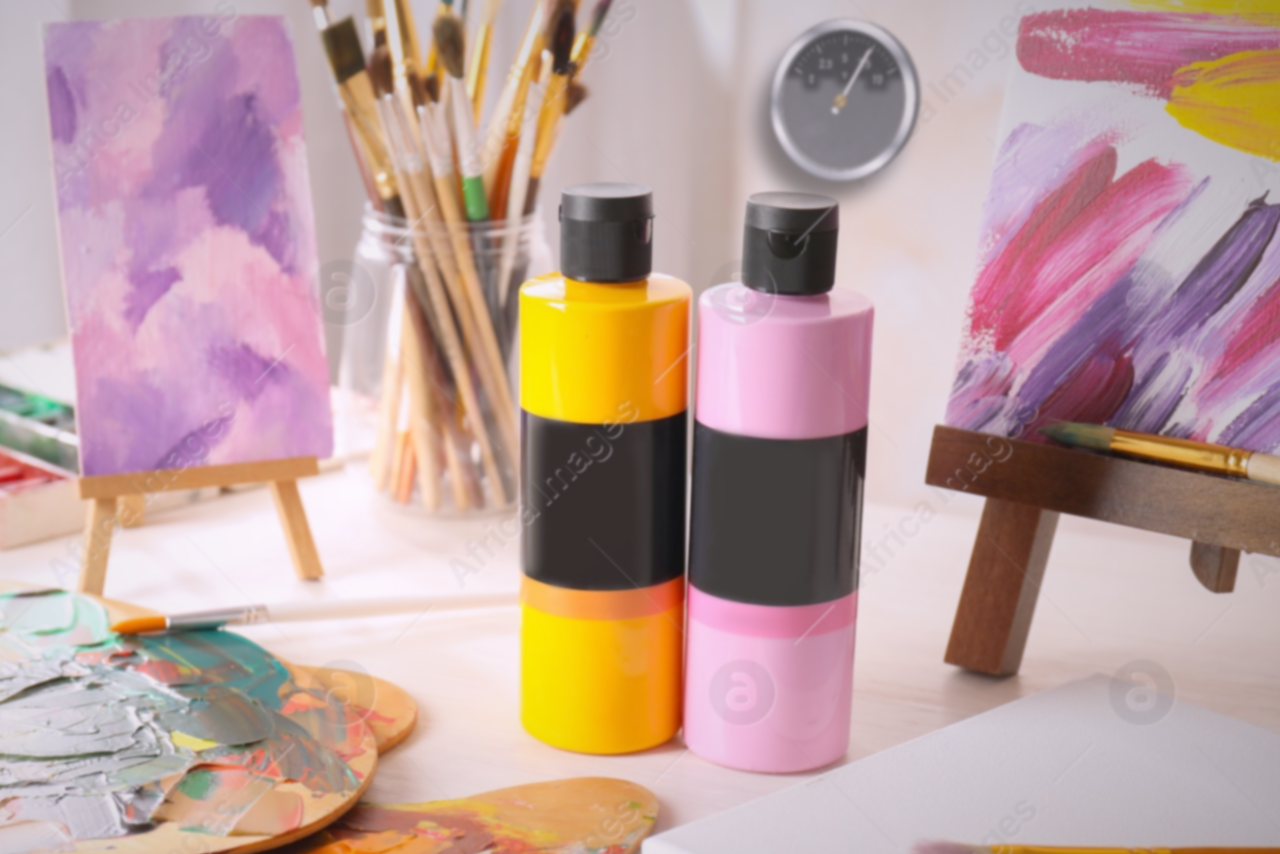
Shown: 7.5; V
